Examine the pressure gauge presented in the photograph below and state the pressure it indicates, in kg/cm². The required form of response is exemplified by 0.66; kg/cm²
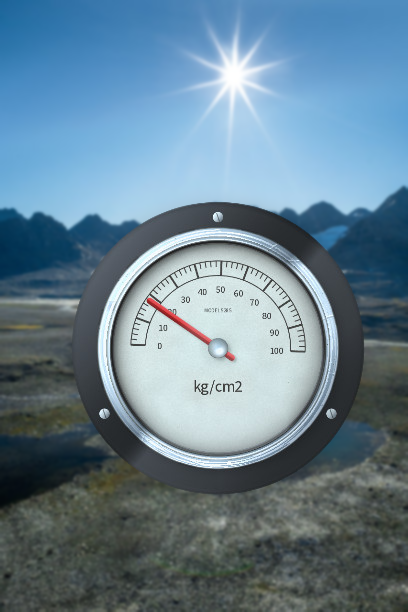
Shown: 18; kg/cm²
